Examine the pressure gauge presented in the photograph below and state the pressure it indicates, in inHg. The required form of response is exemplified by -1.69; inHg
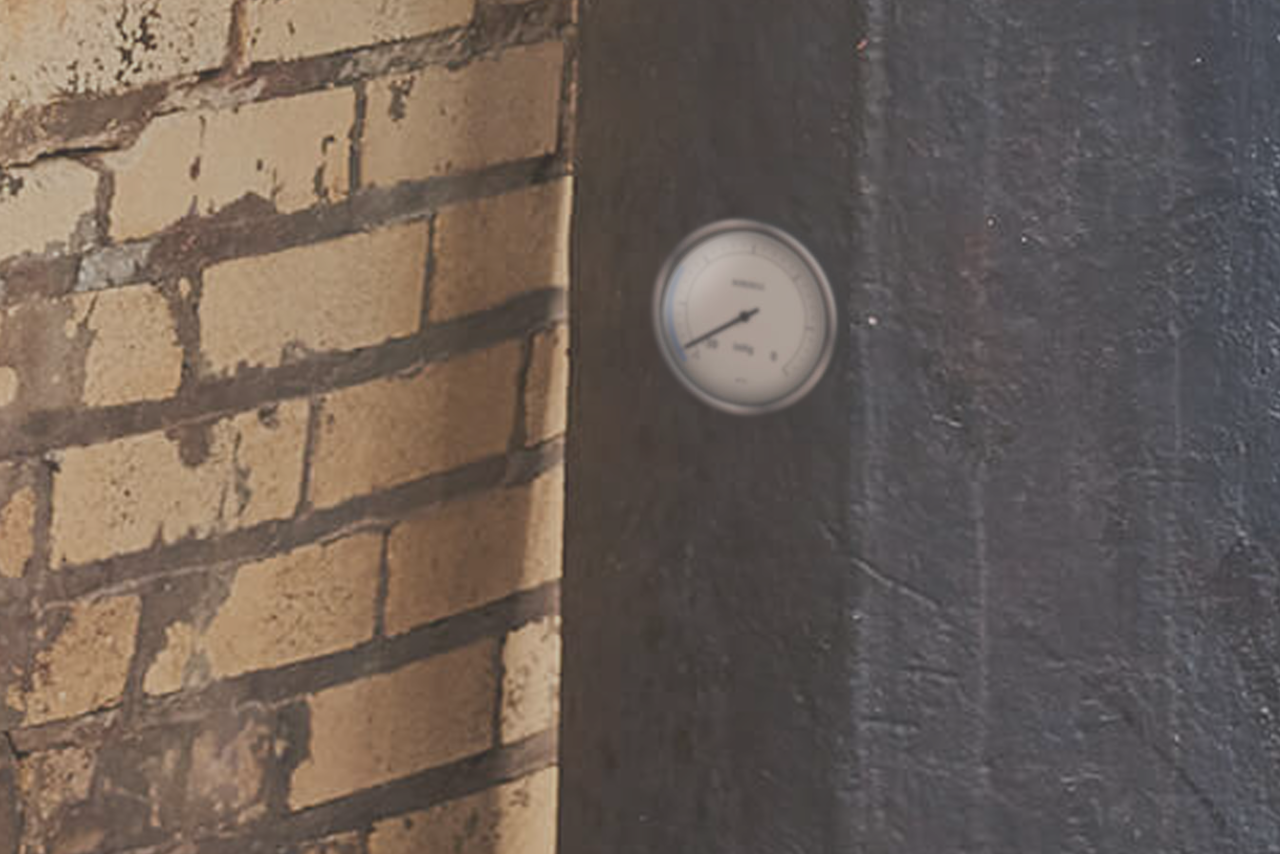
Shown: -29; inHg
